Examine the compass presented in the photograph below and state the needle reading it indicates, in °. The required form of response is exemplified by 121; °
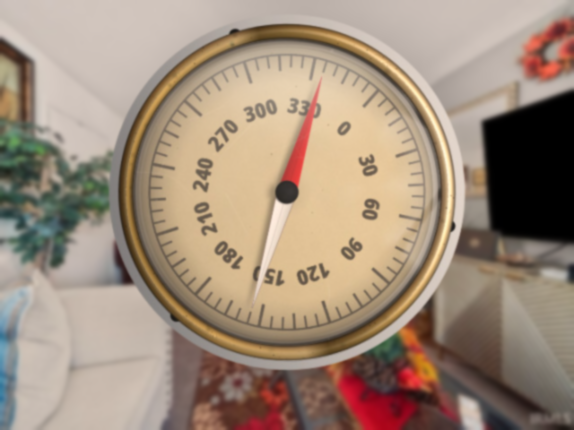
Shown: 335; °
